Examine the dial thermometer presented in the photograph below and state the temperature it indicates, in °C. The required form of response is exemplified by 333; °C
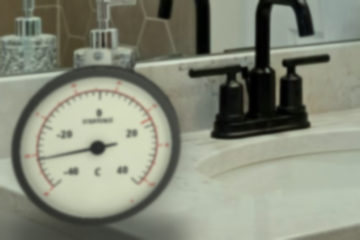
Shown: -30; °C
